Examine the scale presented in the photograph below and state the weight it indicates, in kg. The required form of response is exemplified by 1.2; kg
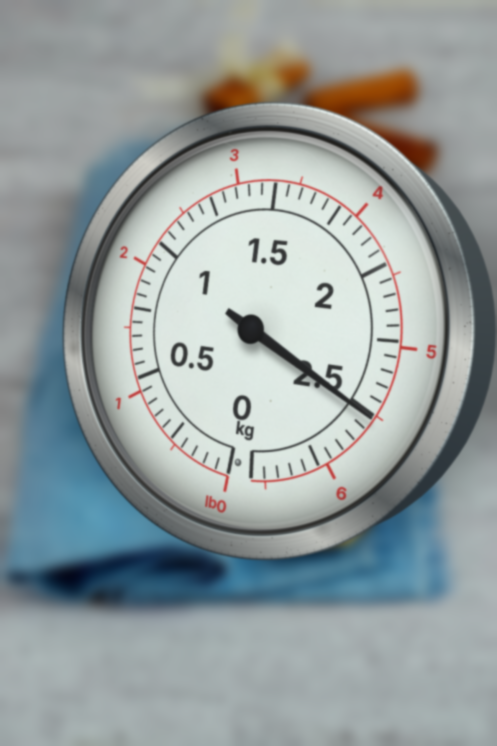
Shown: 2.5; kg
